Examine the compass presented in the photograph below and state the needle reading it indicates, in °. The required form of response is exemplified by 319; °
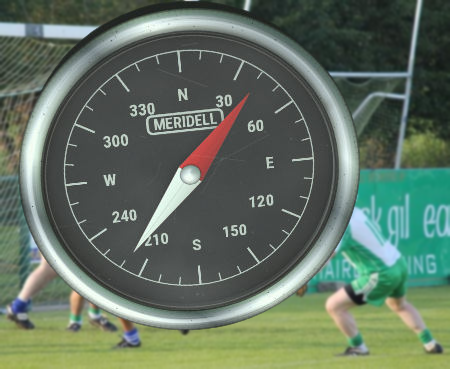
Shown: 40; °
